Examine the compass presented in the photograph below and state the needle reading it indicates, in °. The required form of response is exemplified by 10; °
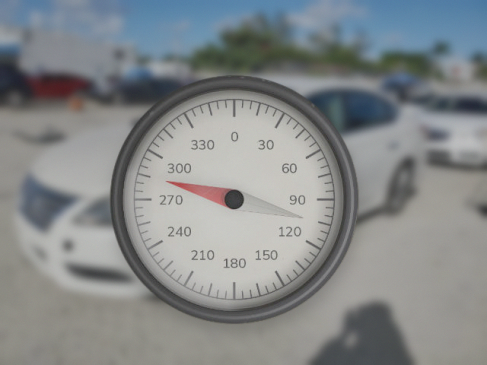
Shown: 285; °
